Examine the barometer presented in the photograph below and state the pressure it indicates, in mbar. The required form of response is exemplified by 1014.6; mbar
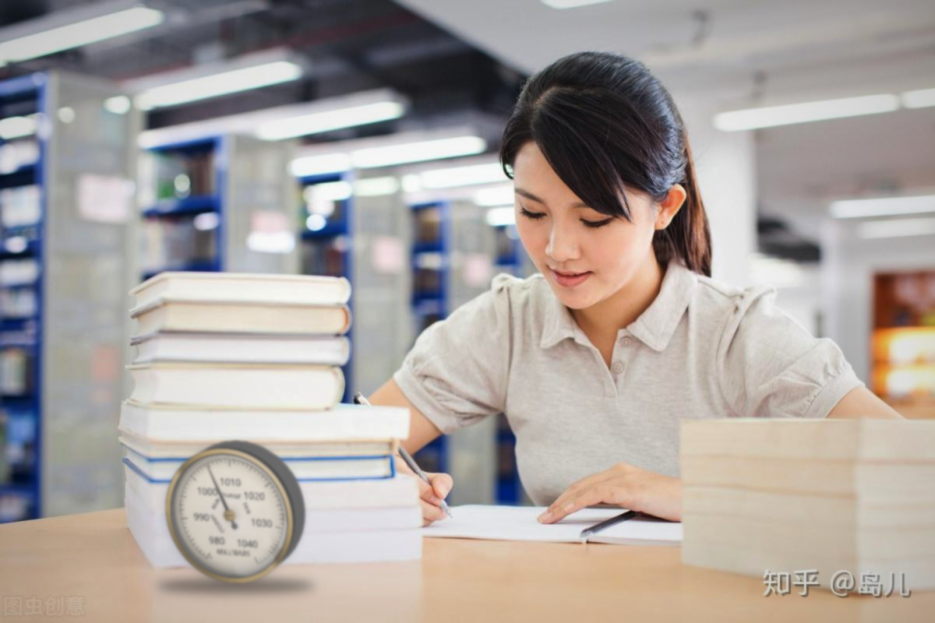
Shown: 1005; mbar
